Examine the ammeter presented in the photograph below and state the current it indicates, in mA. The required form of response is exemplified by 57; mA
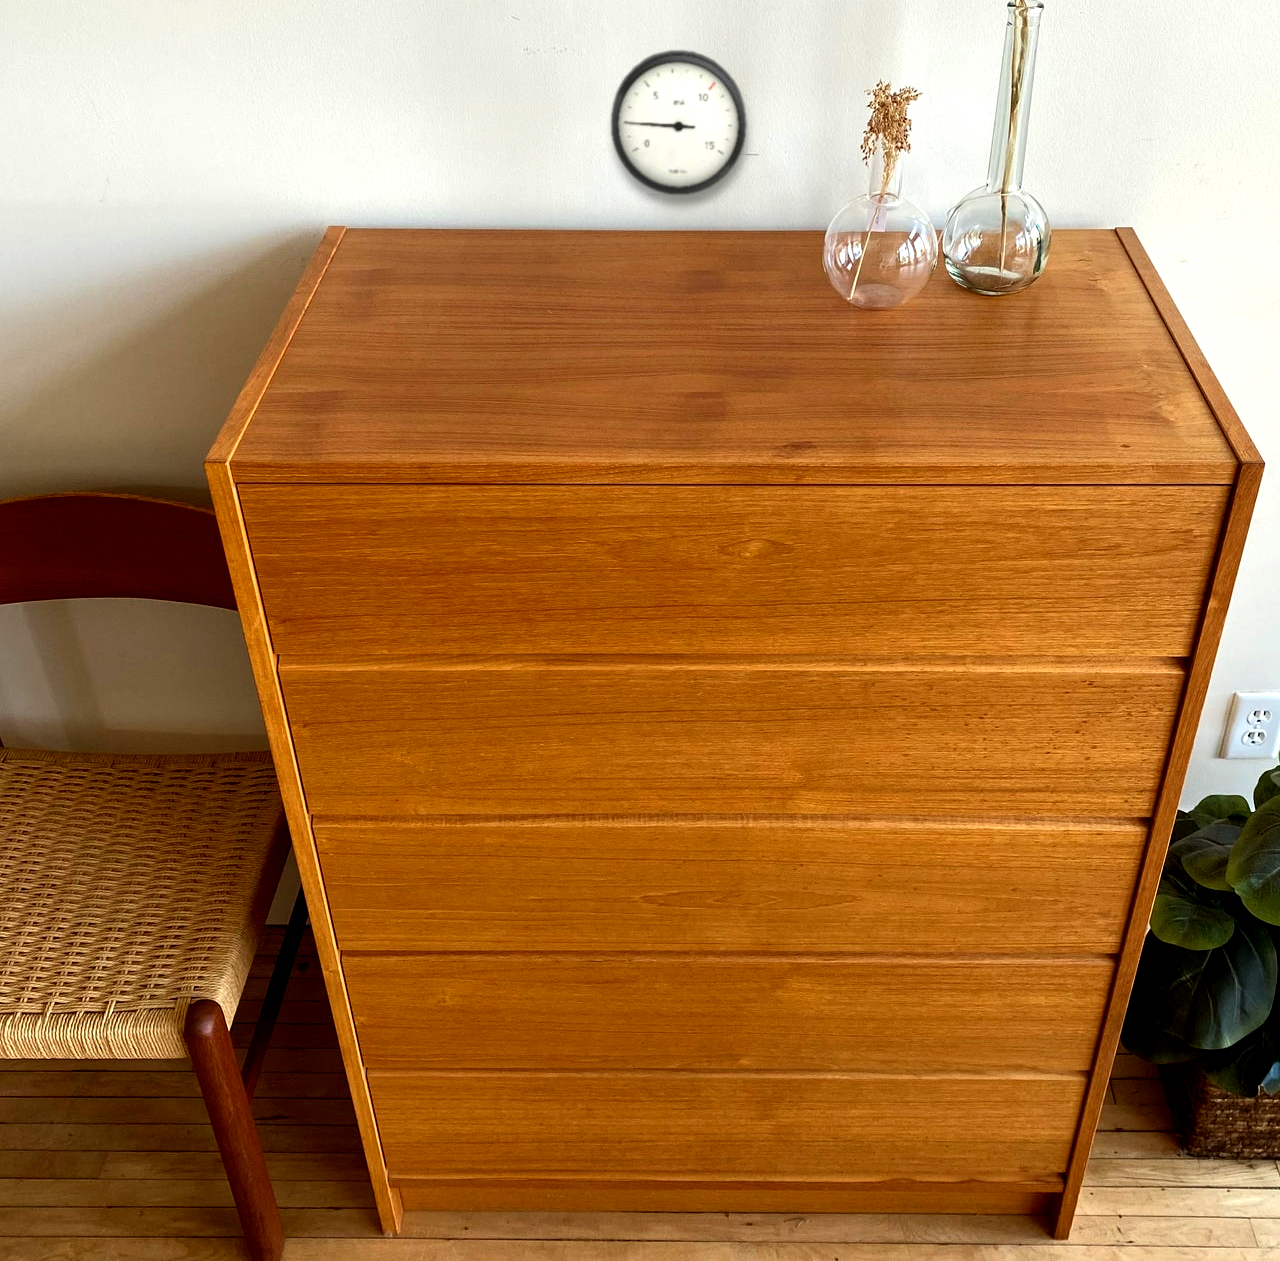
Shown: 2; mA
